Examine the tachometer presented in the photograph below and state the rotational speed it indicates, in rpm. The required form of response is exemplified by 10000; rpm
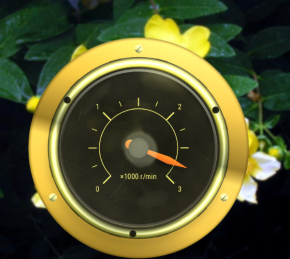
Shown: 2750; rpm
